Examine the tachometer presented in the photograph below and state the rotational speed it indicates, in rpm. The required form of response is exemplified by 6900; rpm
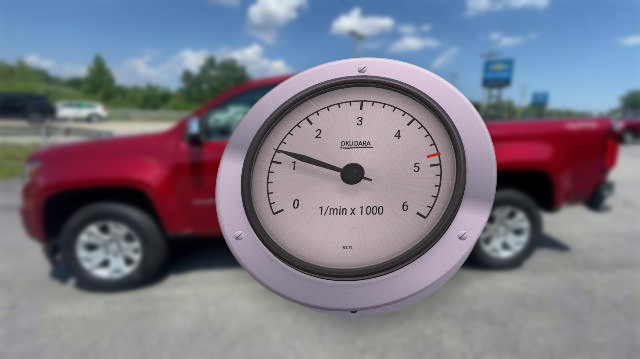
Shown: 1200; rpm
